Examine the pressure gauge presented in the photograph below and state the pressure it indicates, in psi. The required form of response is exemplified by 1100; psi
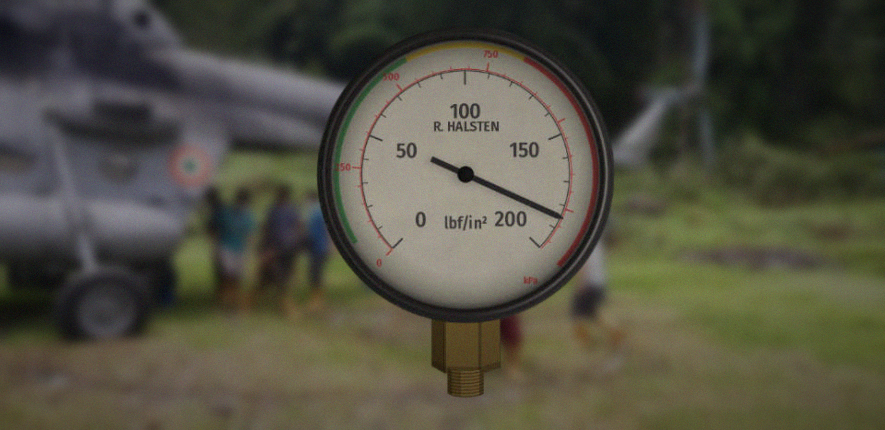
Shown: 185; psi
